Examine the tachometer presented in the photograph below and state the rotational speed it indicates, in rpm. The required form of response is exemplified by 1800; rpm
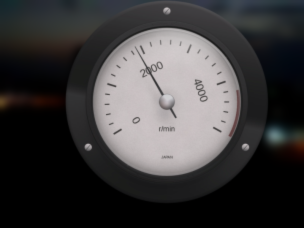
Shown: 1900; rpm
